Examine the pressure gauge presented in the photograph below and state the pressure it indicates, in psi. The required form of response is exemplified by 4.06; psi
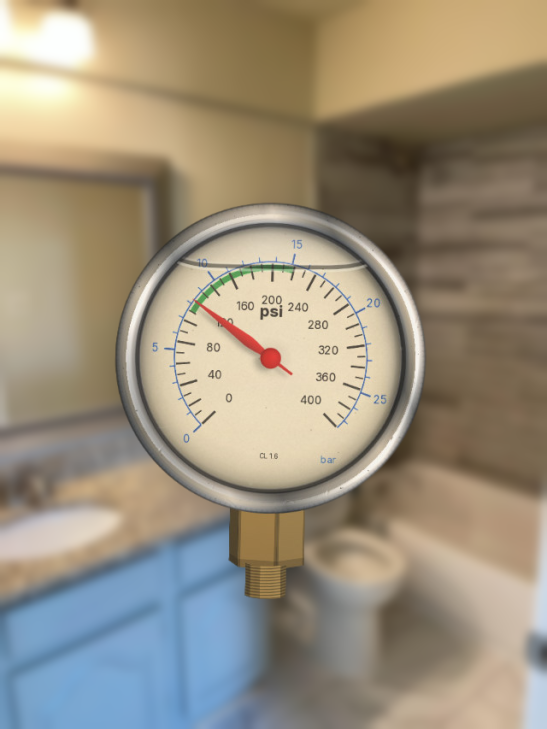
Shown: 120; psi
